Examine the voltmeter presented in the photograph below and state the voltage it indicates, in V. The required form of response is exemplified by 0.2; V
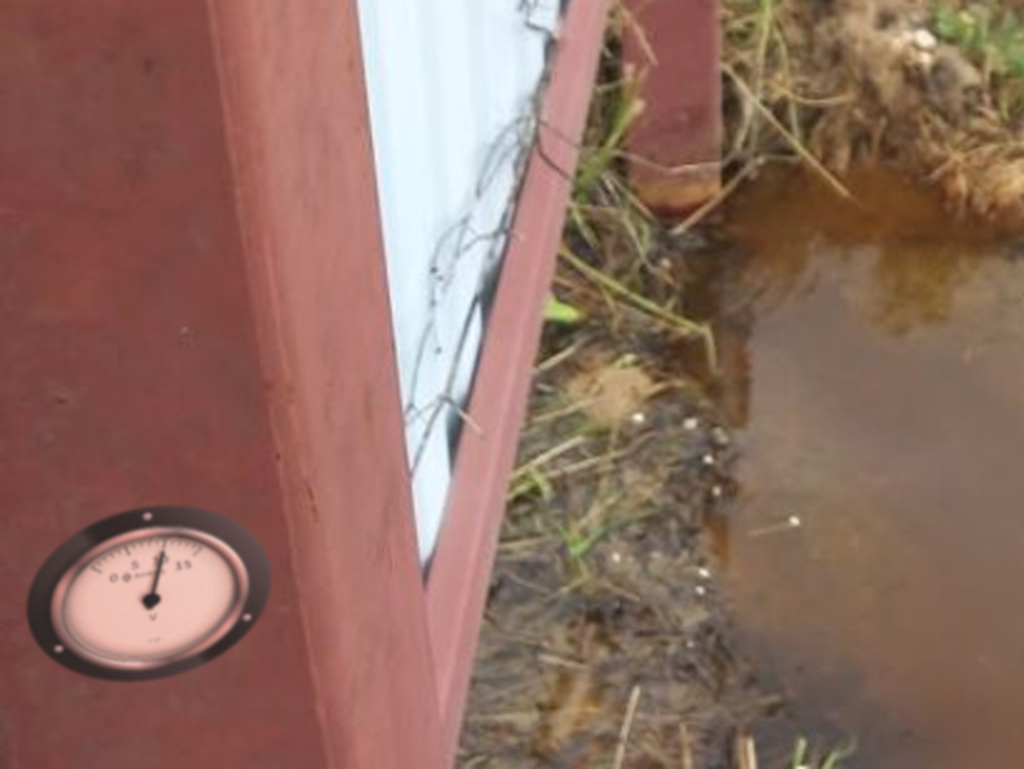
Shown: 10; V
